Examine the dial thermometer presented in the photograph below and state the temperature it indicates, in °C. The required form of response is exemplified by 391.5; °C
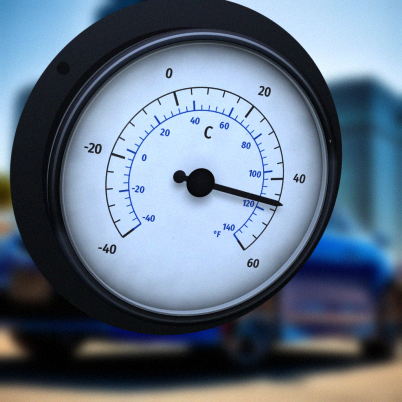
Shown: 46; °C
